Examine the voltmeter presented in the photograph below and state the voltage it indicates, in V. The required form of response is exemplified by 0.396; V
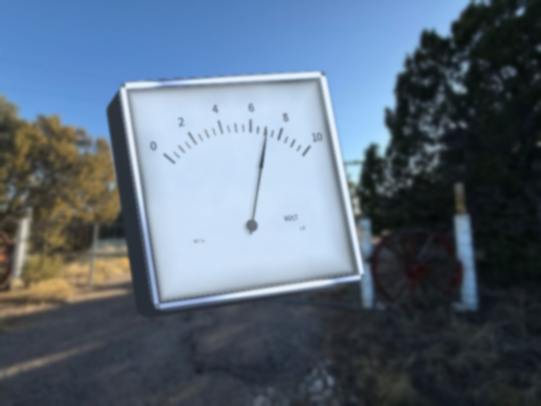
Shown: 7; V
